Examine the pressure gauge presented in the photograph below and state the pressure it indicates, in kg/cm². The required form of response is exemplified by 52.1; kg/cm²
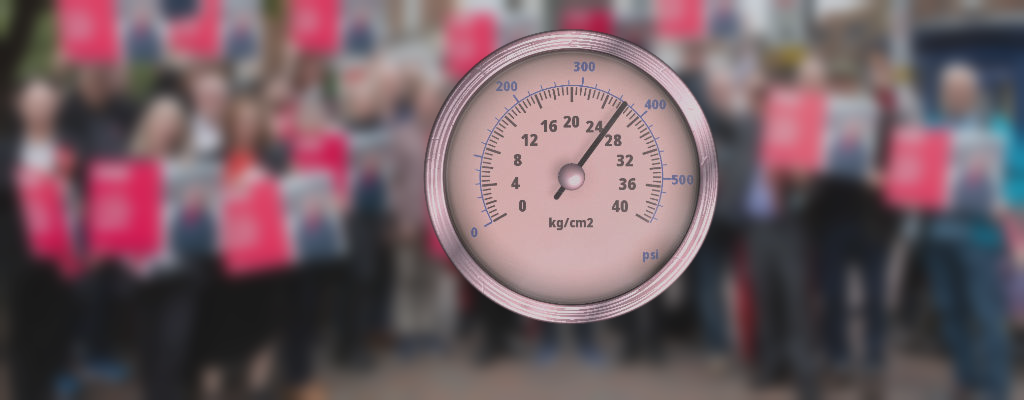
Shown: 26; kg/cm²
